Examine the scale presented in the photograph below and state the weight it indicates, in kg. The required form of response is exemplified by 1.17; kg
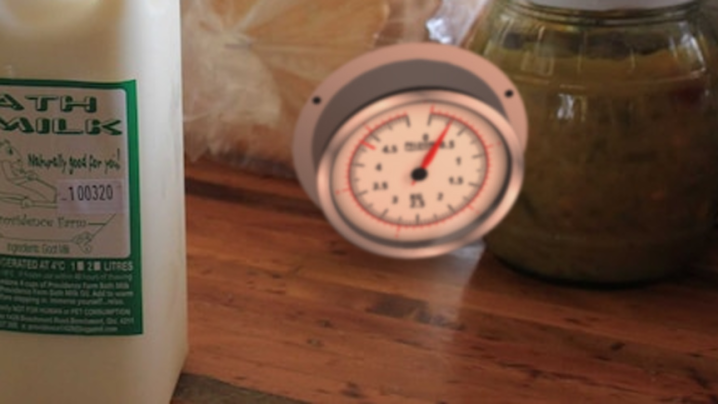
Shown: 0.25; kg
